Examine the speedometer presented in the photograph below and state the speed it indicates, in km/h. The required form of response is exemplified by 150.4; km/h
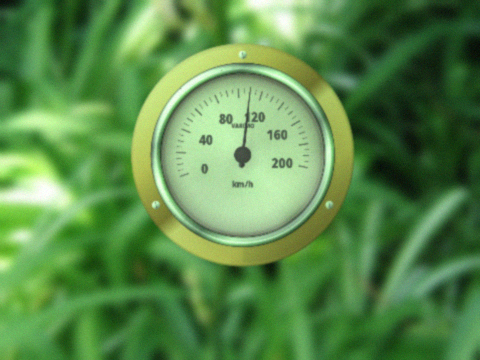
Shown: 110; km/h
